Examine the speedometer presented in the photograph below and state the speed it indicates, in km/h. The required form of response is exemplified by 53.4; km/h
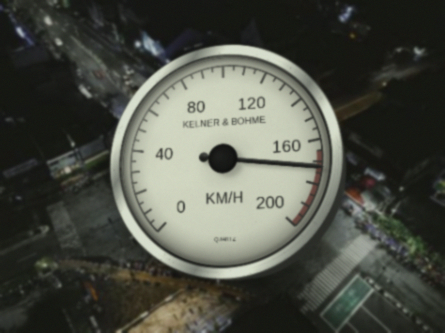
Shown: 172.5; km/h
